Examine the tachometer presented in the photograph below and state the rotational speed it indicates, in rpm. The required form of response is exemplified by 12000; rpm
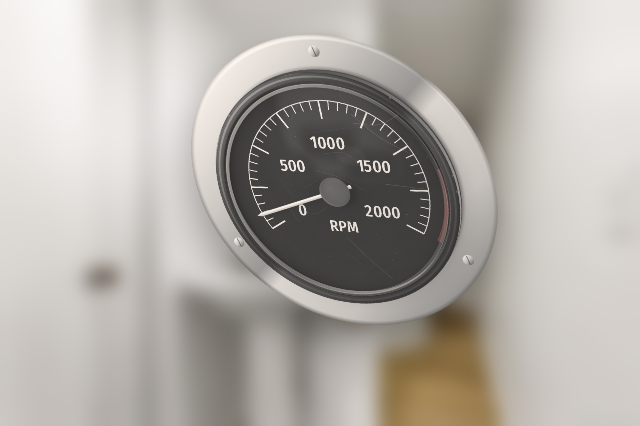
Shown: 100; rpm
